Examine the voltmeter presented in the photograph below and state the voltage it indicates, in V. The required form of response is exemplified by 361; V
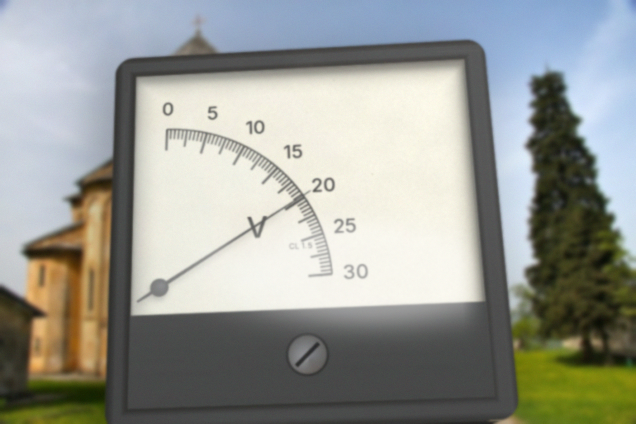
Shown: 20; V
